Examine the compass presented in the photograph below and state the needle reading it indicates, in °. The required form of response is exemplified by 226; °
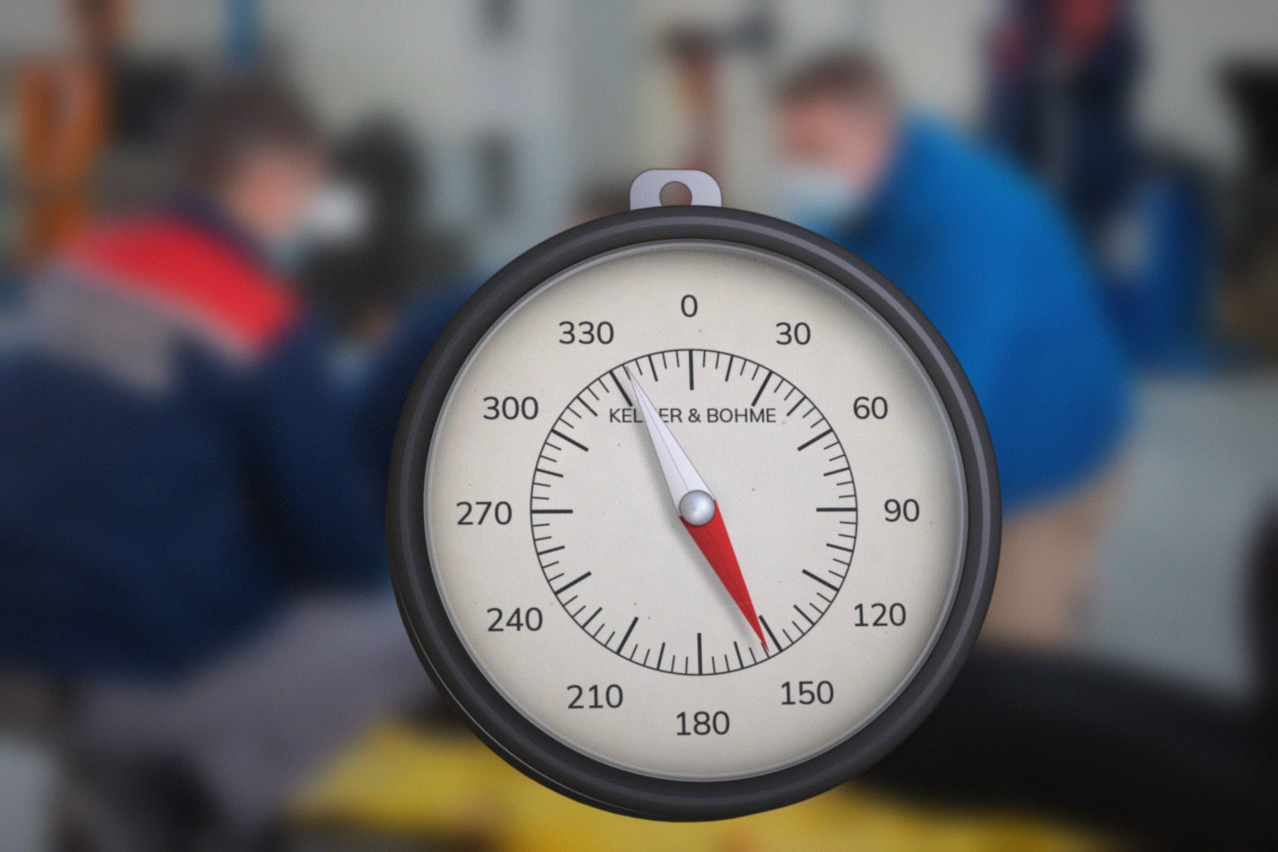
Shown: 155; °
